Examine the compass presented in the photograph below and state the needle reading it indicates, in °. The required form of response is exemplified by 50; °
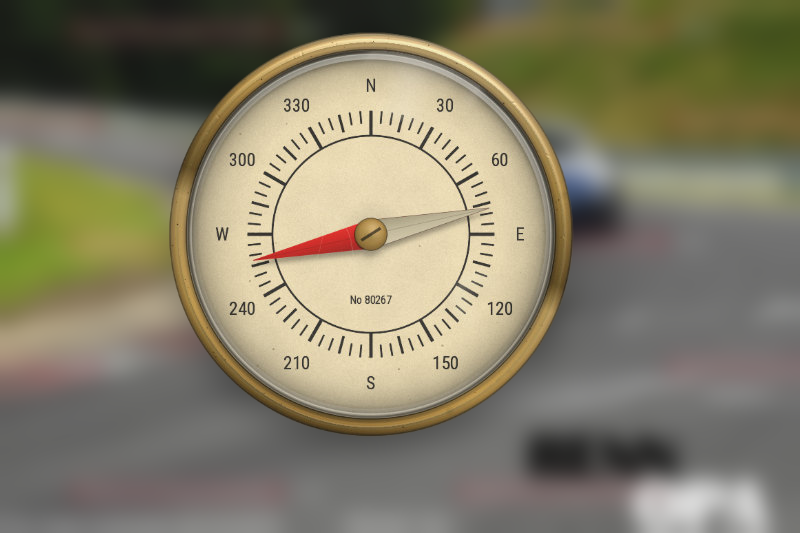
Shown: 257.5; °
